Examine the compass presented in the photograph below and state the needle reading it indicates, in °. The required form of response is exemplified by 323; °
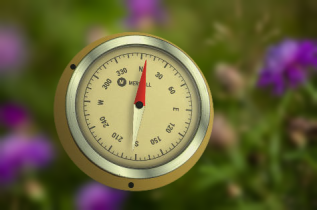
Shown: 5; °
